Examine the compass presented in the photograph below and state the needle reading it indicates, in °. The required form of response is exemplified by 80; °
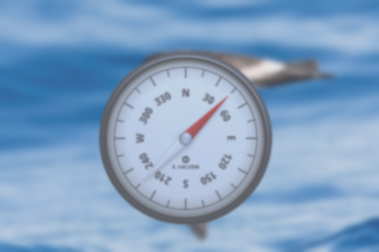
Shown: 45; °
